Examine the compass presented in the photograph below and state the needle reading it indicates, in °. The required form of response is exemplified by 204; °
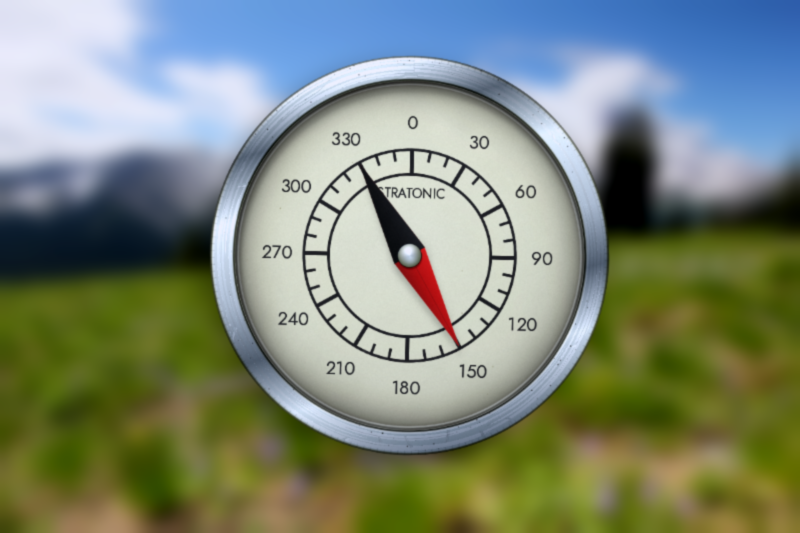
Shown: 150; °
